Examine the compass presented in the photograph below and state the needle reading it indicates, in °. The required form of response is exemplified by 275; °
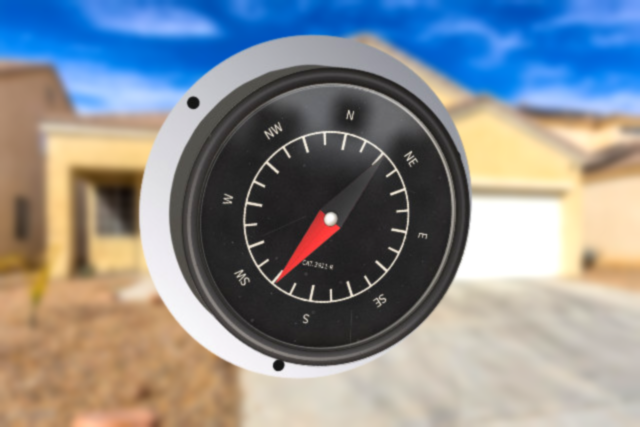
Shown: 210; °
